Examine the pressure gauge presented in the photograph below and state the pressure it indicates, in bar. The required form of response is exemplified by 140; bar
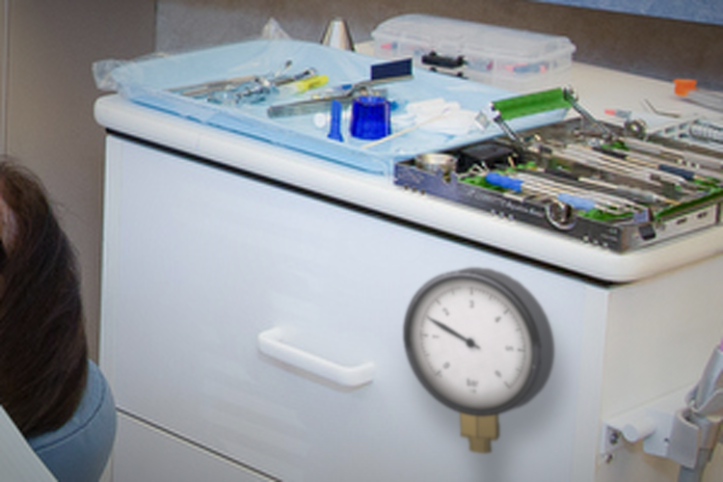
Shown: 1.5; bar
